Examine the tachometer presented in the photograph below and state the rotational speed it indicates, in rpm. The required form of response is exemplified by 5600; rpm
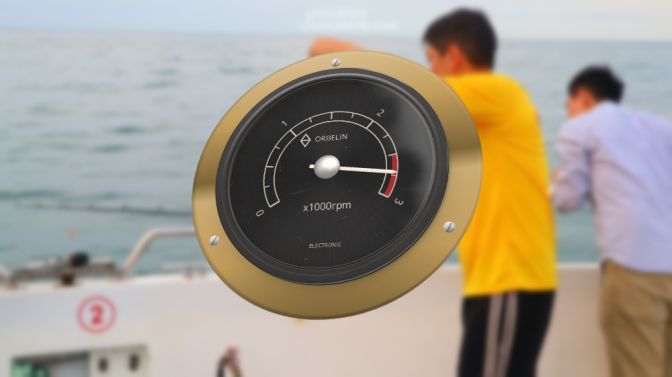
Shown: 2750; rpm
